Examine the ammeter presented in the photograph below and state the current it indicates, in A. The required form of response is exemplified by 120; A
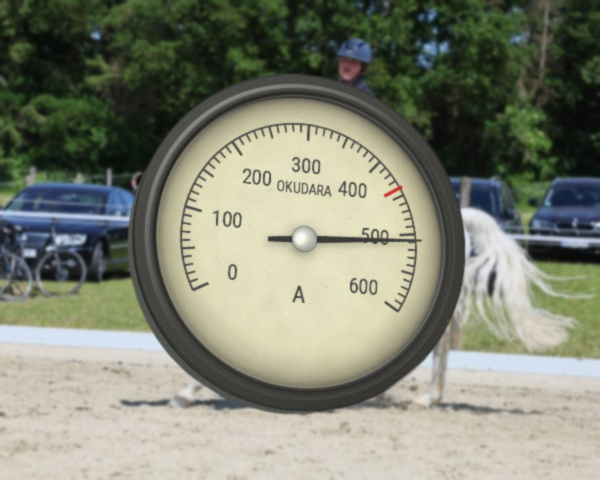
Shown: 510; A
